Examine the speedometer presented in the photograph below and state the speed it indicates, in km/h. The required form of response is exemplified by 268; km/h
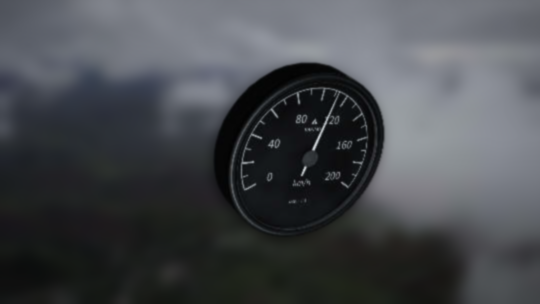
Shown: 110; km/h
